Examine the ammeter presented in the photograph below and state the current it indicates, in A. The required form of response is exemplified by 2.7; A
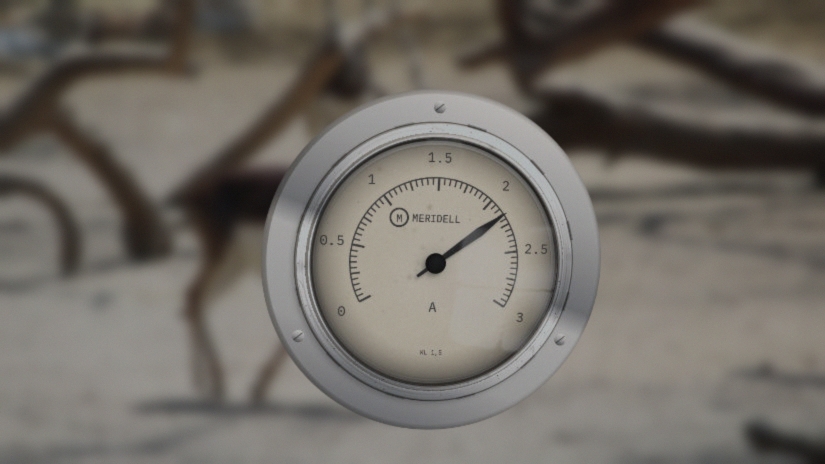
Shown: 2.15; A
